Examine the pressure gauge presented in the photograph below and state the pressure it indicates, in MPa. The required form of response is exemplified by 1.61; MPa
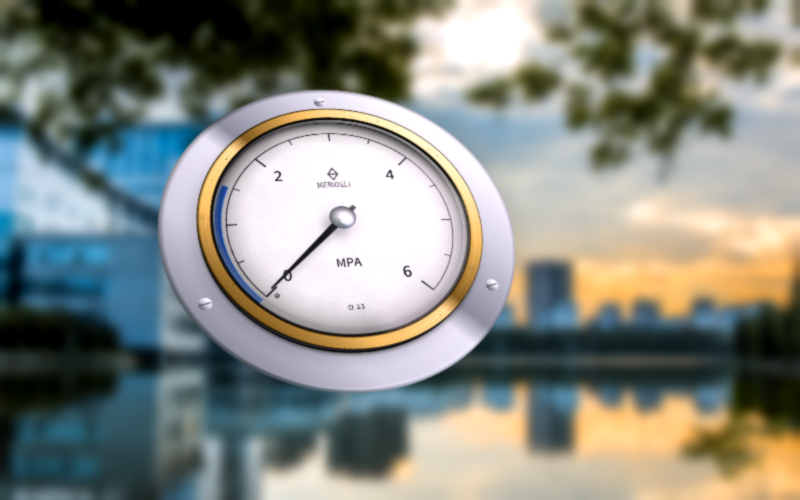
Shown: 0; MPa
